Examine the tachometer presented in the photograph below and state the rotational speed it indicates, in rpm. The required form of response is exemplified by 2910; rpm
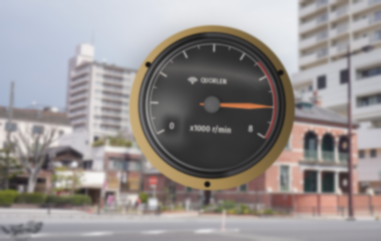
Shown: 7000; rpm
